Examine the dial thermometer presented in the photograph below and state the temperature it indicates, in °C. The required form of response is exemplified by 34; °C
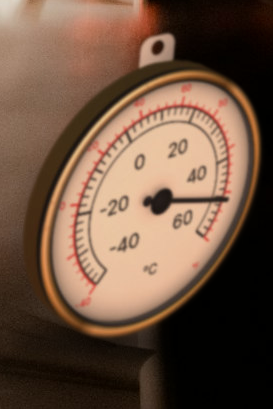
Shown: 50; °C
